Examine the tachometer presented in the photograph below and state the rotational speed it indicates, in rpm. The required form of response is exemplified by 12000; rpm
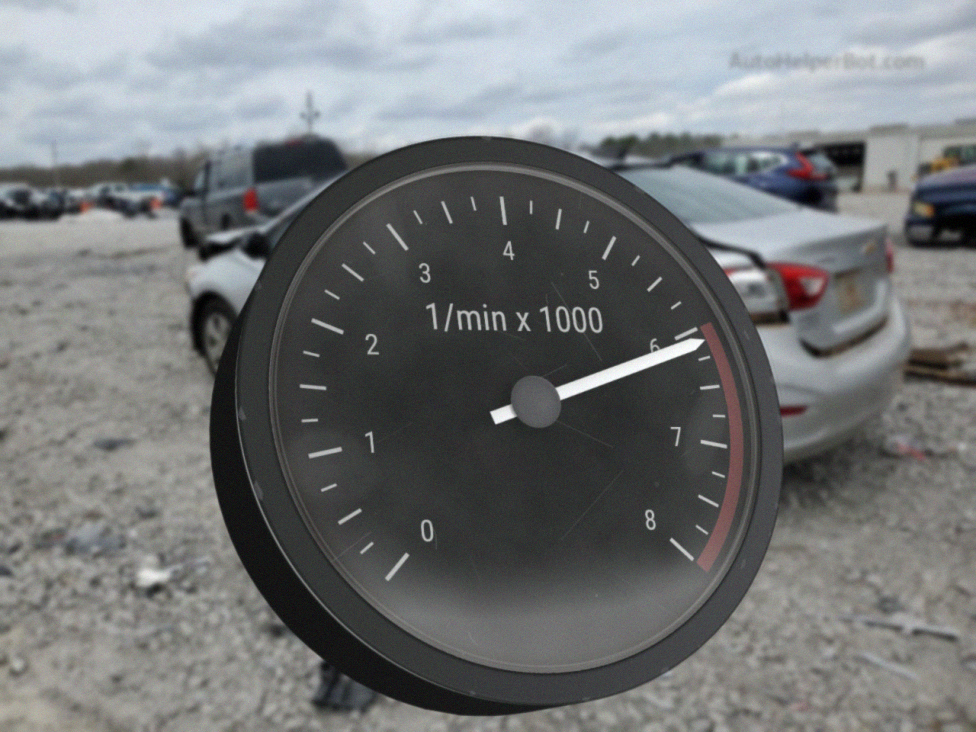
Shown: 6125; rpm
